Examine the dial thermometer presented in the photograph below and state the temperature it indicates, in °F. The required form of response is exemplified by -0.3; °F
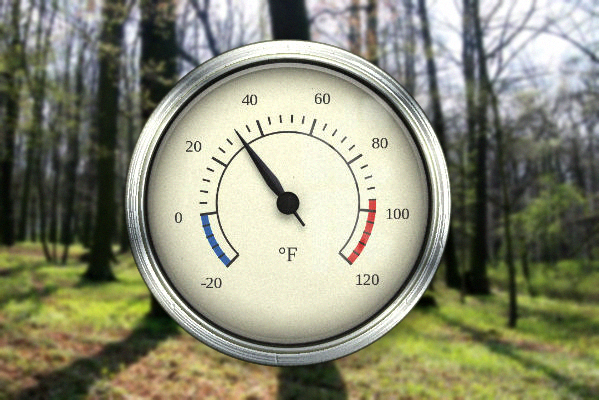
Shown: 32; °F
